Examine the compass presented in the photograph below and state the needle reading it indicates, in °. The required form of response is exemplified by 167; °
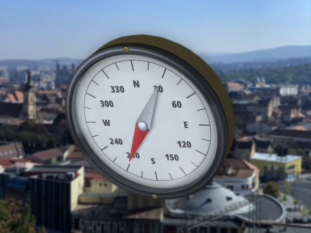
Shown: 210; °
